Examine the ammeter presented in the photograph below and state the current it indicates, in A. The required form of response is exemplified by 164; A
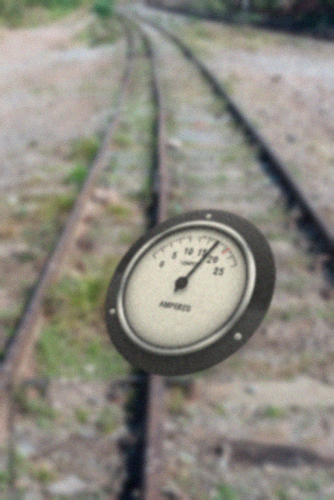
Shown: 17.5; A
